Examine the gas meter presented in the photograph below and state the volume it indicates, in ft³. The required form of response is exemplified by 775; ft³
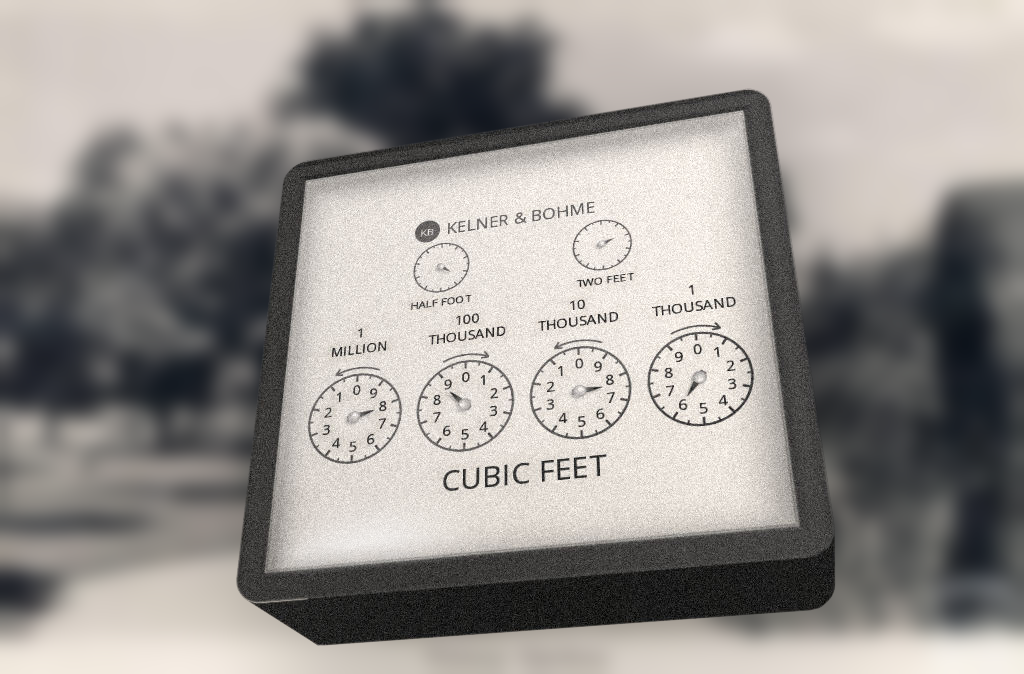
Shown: 787600; ft³
